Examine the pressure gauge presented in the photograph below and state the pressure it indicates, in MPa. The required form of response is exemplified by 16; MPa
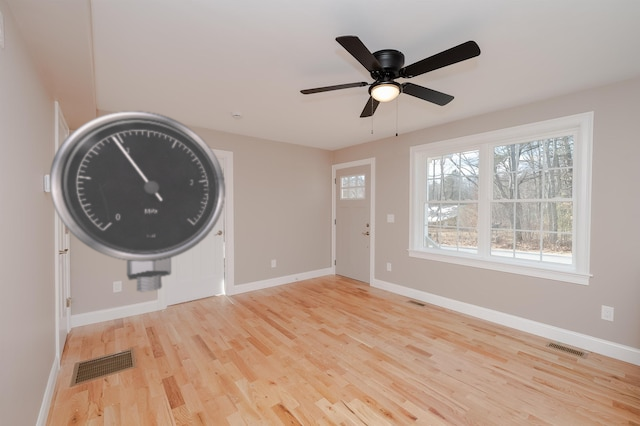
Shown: 0.95; MPa
